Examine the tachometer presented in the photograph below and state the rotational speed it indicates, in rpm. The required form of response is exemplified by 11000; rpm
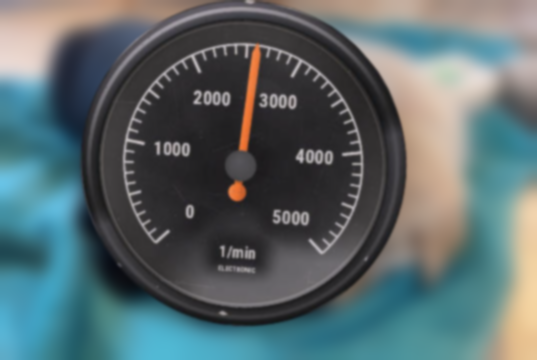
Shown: 2600; rpm
